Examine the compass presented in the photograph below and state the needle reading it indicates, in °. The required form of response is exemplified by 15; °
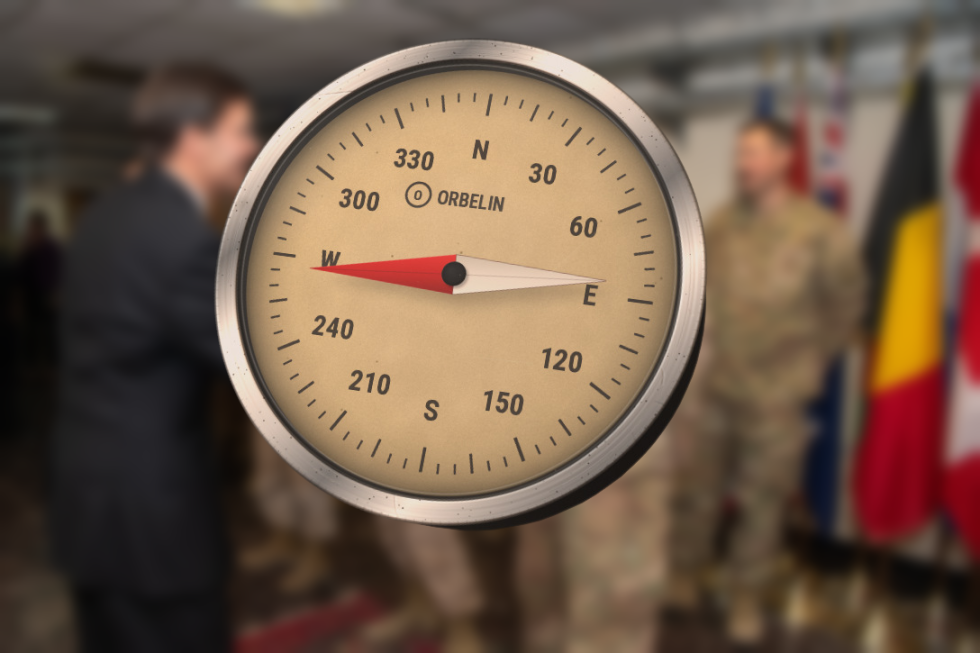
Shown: 265; °
